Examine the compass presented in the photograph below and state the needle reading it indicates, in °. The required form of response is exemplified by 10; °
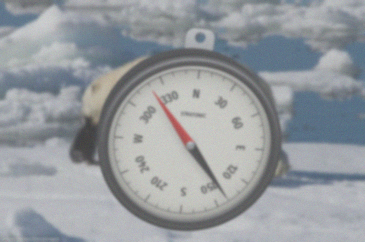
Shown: 320; °
